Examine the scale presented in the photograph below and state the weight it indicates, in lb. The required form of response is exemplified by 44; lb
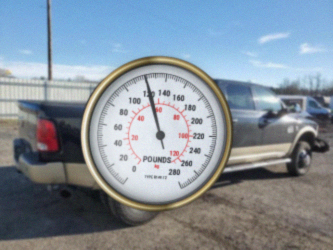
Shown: 120; lb
